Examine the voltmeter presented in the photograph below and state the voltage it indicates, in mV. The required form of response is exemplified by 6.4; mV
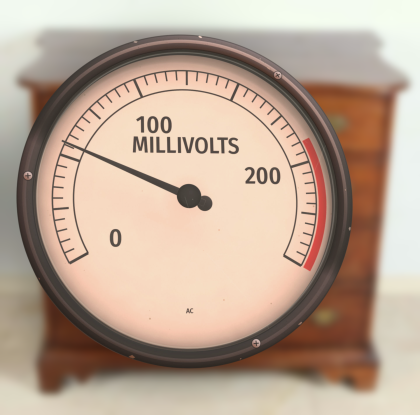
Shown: 55; mV
